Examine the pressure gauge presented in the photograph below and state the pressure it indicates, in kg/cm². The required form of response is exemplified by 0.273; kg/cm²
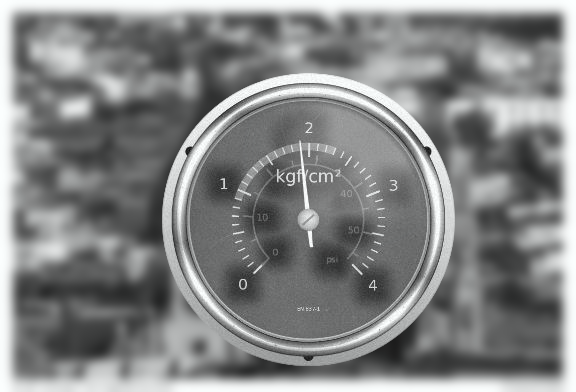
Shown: 1.9; kg/cm²
